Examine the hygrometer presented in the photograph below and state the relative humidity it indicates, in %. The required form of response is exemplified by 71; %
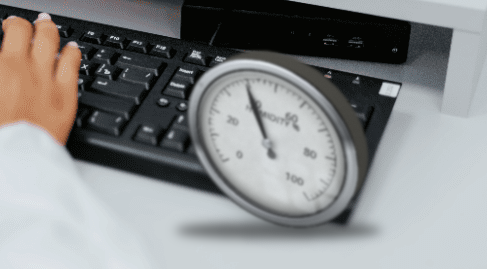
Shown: 40; %
